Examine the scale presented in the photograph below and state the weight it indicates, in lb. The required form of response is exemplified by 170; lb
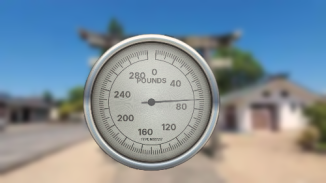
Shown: 70; lb
